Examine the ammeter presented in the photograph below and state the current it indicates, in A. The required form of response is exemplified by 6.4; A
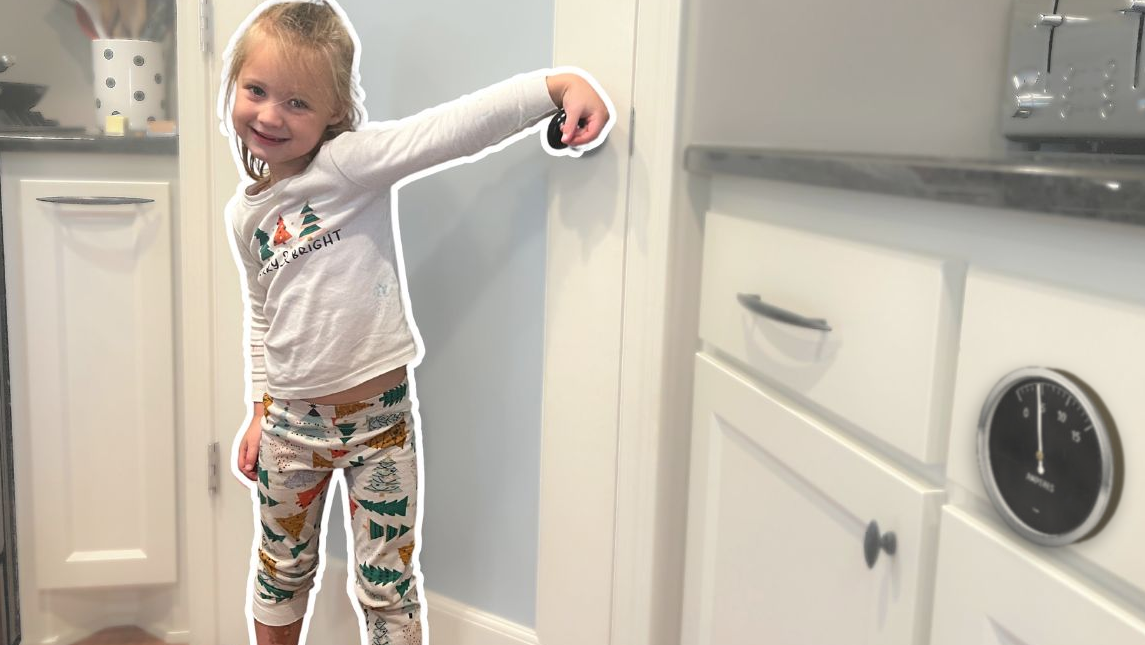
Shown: 5; A
